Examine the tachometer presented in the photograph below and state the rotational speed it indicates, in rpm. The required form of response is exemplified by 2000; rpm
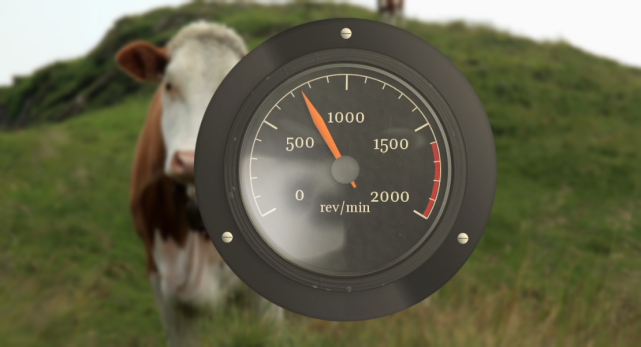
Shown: 750; rpm
